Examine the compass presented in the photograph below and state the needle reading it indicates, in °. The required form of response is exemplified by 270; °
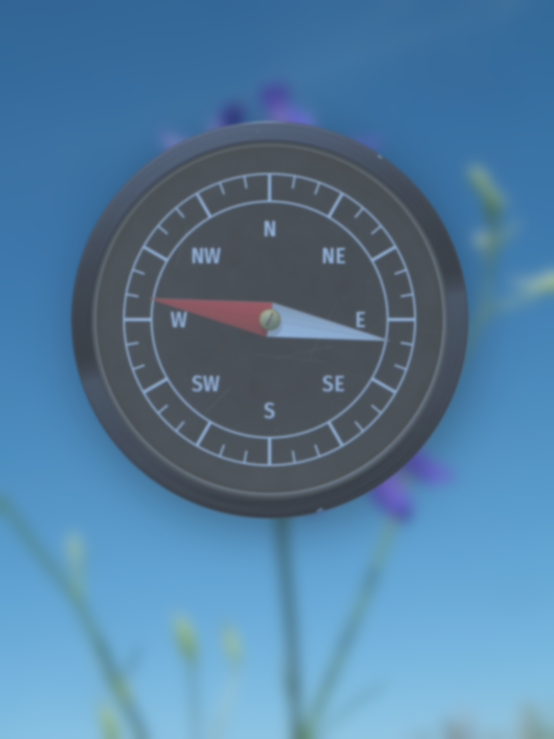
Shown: 280; °
